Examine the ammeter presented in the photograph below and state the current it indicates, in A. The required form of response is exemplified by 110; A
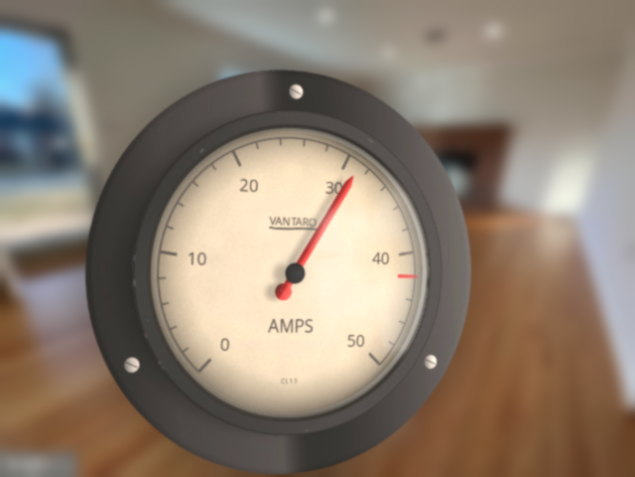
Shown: 31; A
